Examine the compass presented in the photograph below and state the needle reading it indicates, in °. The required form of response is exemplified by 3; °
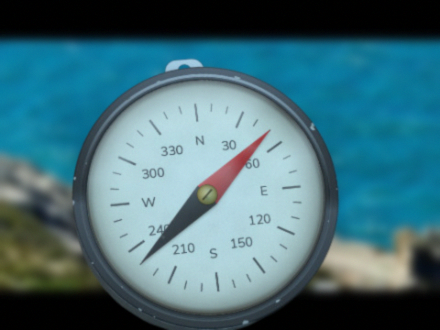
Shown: 50; °
